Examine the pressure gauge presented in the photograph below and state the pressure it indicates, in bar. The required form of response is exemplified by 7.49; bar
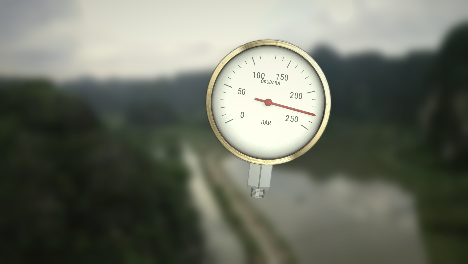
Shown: 230; bar
